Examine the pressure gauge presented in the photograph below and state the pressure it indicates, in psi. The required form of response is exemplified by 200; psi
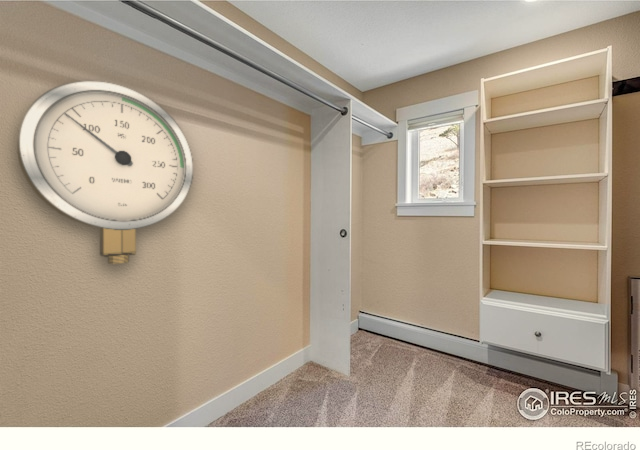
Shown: 90; psi
